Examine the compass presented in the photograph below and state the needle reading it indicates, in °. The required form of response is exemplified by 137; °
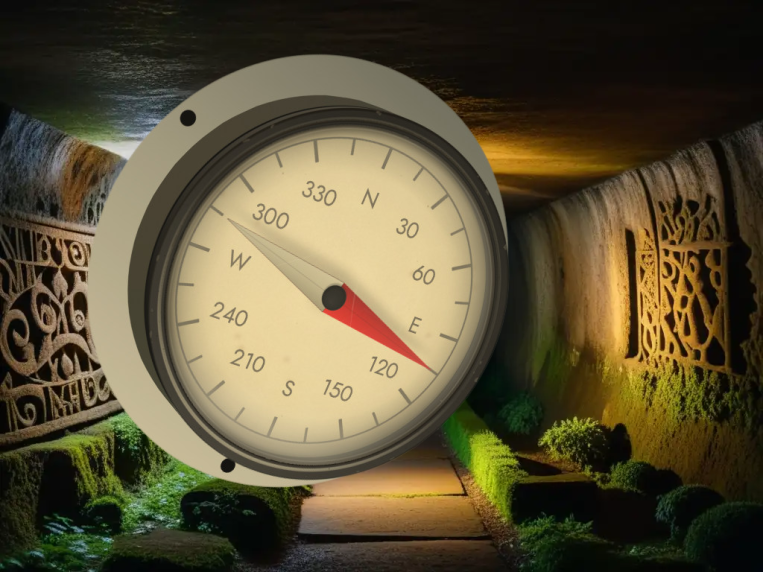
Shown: 105; °
